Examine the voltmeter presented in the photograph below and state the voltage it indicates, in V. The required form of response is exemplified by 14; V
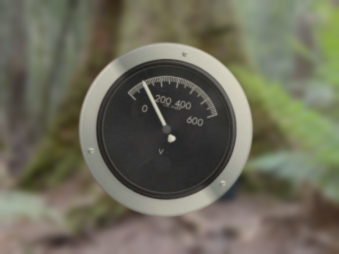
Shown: 100; V
